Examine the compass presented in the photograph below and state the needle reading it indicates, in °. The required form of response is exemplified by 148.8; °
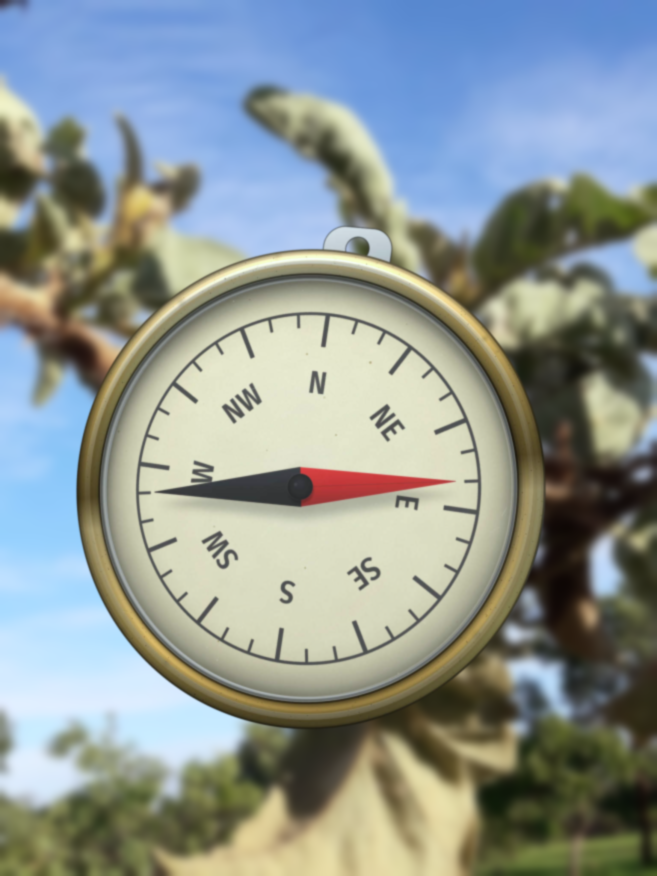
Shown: 80; °
